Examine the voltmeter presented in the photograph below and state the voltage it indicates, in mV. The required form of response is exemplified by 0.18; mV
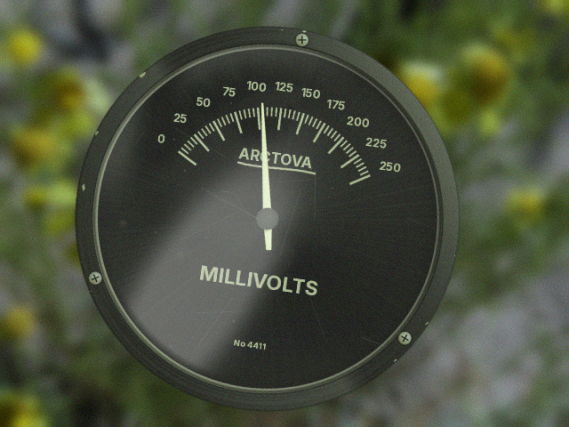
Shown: 105; mV
